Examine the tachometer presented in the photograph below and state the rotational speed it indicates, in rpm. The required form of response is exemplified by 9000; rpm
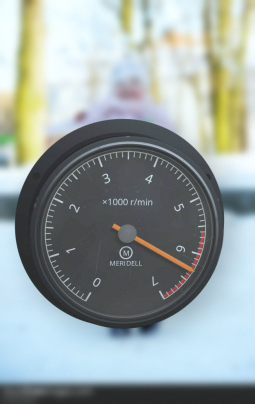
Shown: 6300; rpm
